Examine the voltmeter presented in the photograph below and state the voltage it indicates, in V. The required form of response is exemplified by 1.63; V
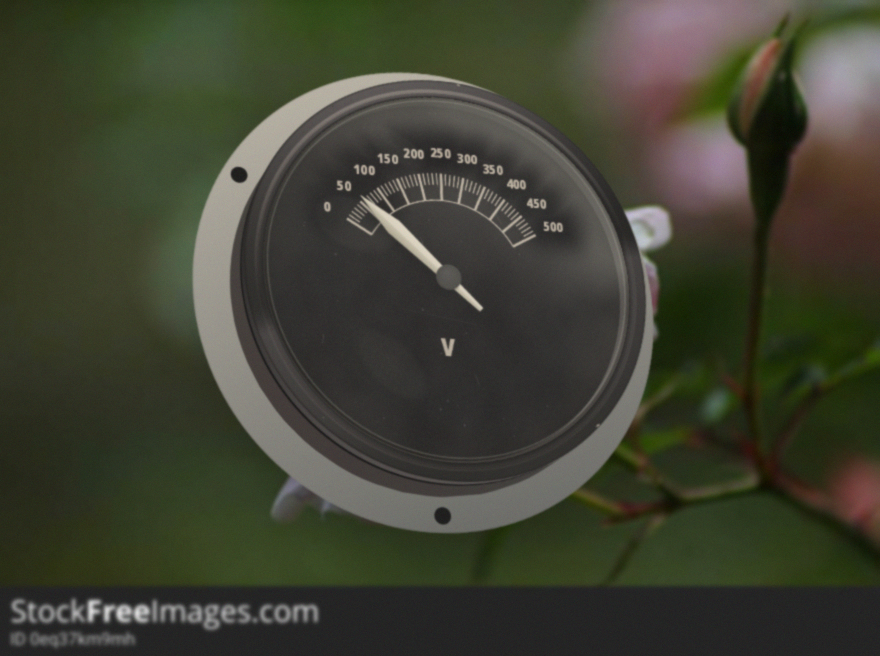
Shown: 50; V
